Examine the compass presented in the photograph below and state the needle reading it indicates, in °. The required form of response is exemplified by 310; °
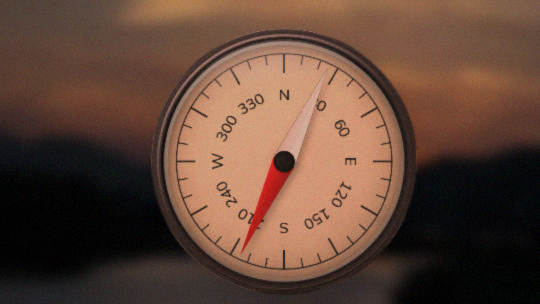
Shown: 205; °
